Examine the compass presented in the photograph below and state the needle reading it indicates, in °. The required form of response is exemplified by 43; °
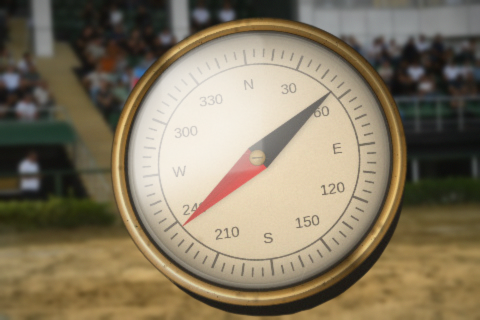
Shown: 235; °
